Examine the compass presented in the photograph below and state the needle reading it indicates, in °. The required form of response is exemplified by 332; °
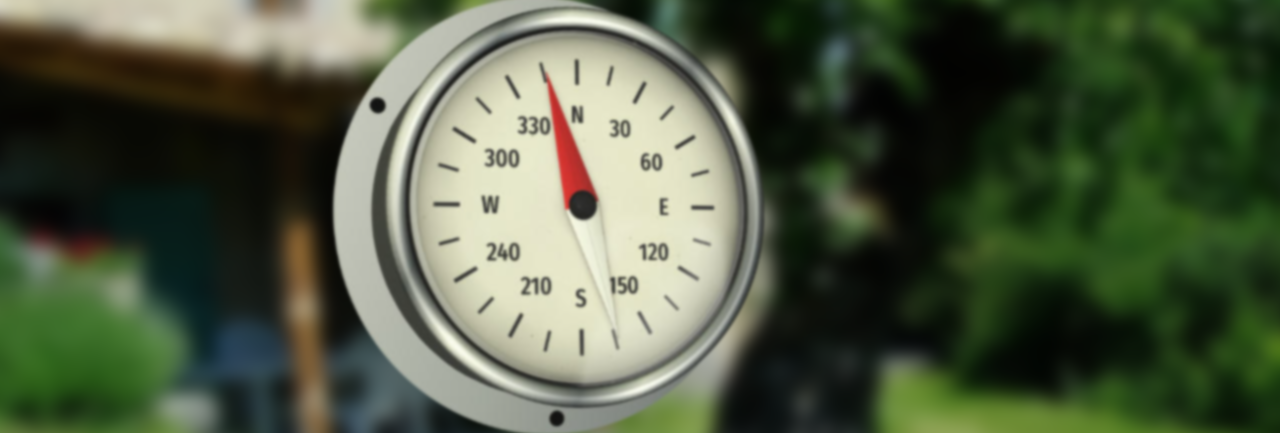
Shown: 345; °
